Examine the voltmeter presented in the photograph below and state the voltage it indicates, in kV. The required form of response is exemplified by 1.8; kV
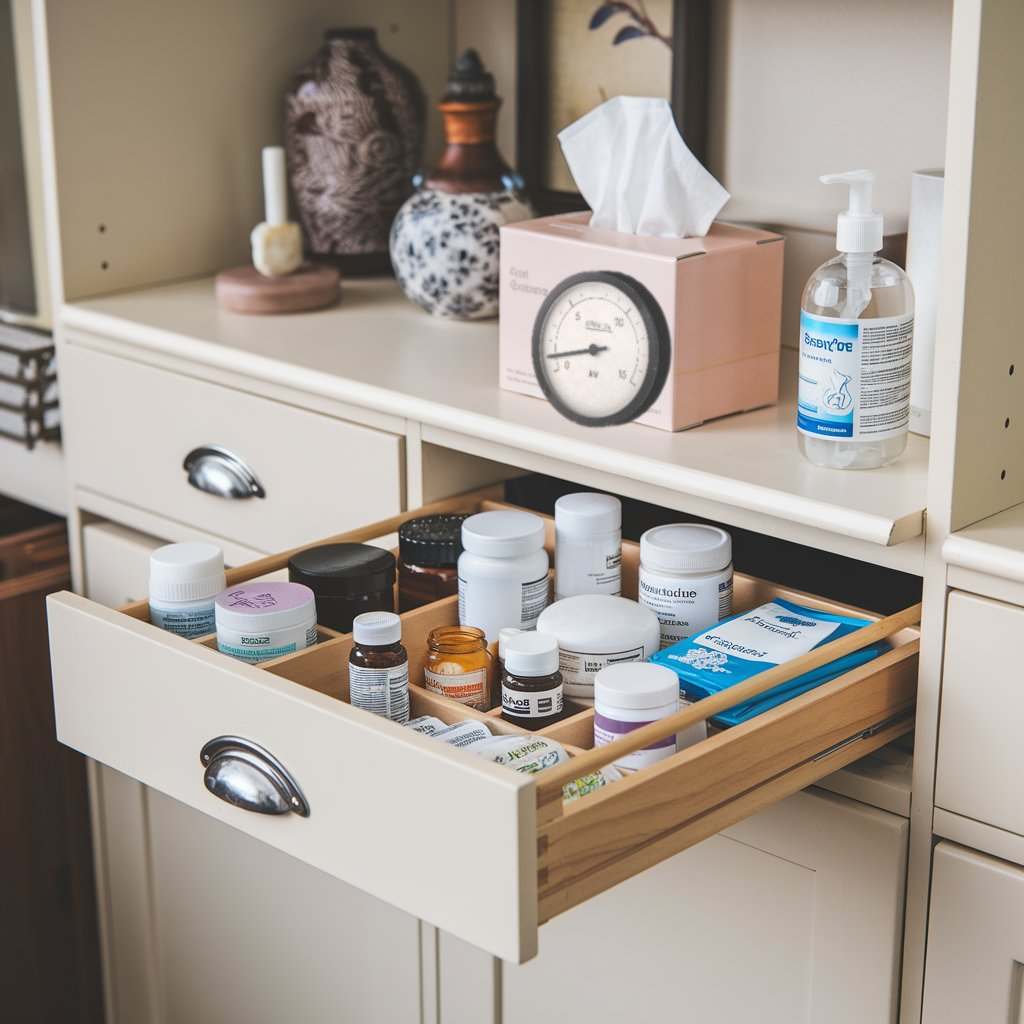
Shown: 1; kV
